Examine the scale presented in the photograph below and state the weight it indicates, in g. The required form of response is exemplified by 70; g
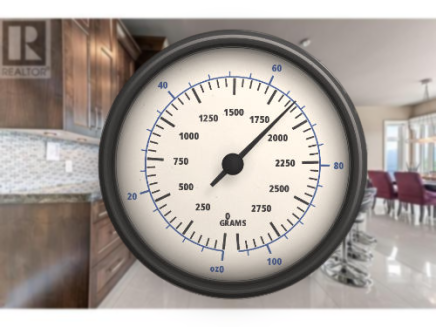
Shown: 1875; g
